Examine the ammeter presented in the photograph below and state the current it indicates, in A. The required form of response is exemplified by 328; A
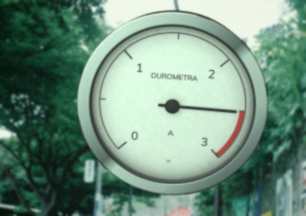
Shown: 2.5; A
